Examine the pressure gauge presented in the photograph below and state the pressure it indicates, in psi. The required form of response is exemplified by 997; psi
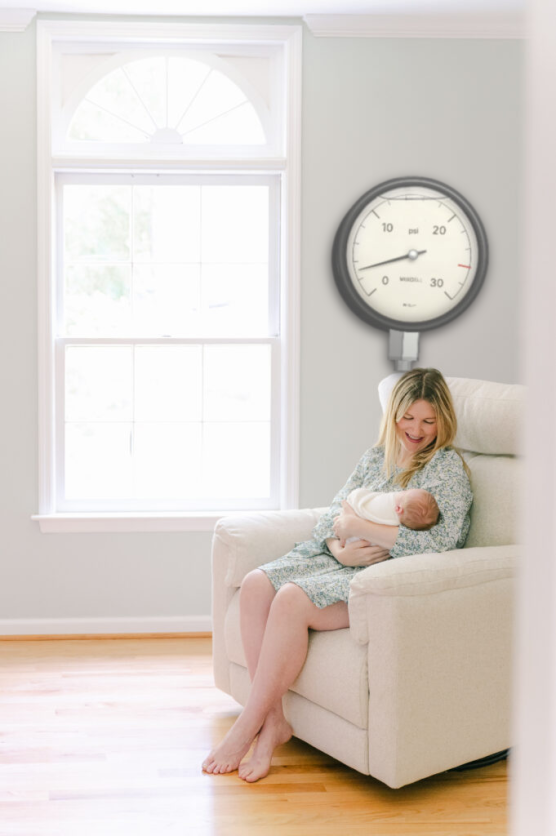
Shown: 3; psi
